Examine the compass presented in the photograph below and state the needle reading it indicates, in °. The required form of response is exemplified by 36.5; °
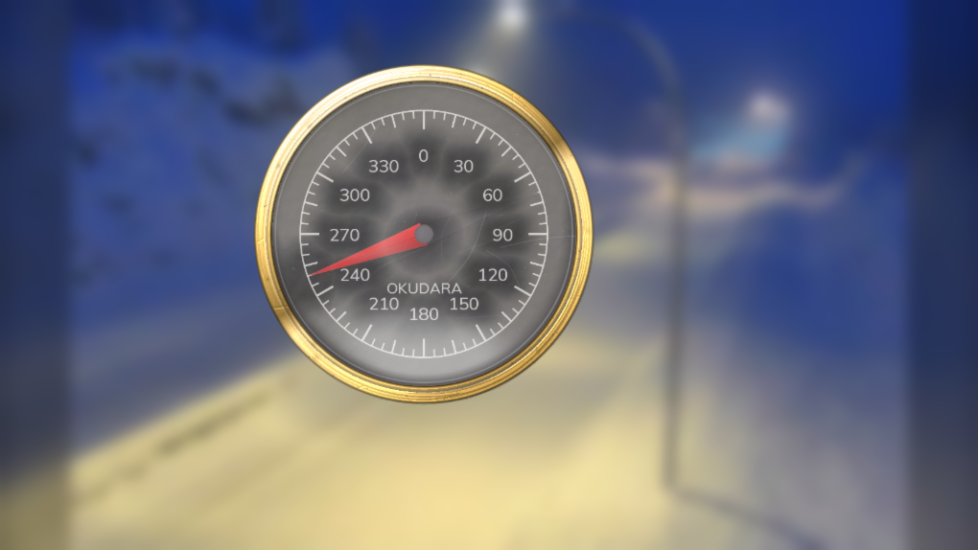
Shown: 250; °
